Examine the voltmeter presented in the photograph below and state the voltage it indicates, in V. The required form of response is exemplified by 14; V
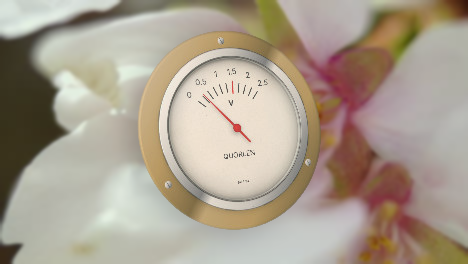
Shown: 0.25; V
